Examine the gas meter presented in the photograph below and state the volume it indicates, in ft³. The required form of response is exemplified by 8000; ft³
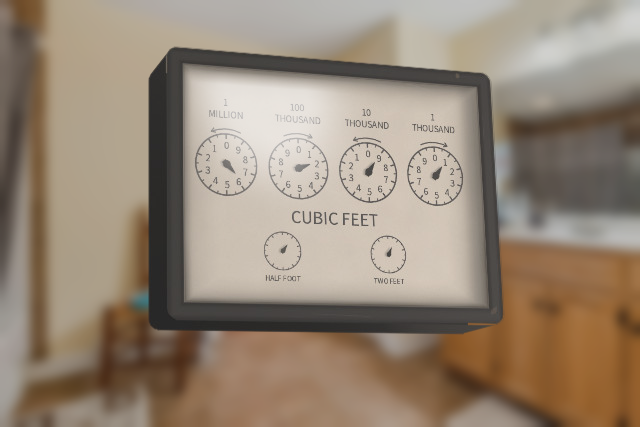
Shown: 619100; ft³
